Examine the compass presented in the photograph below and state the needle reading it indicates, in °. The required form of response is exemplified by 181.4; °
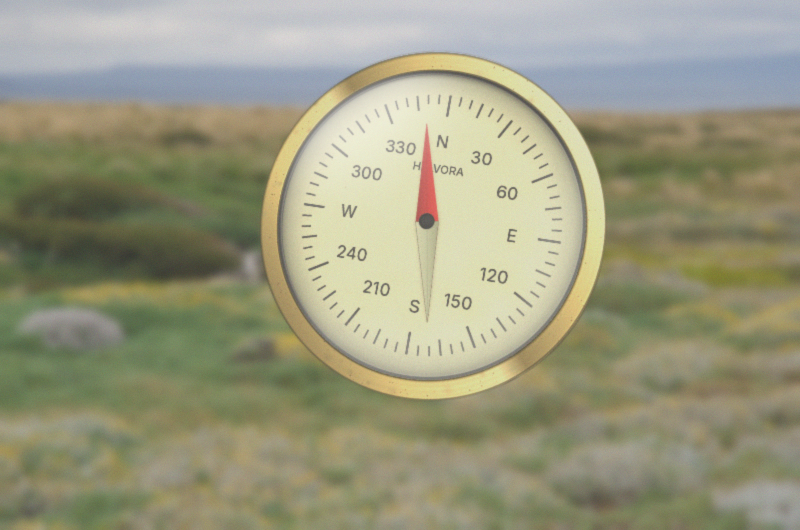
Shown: 350; °
